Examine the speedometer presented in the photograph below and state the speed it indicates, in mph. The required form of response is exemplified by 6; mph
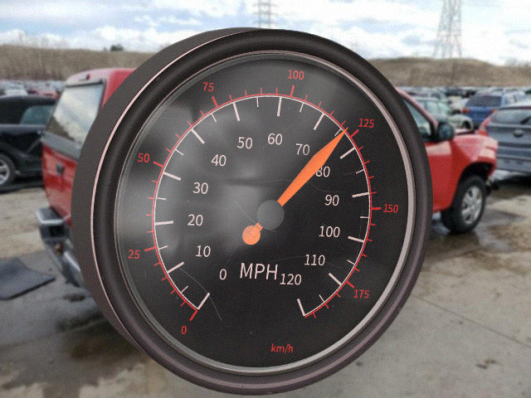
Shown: 75; mph
